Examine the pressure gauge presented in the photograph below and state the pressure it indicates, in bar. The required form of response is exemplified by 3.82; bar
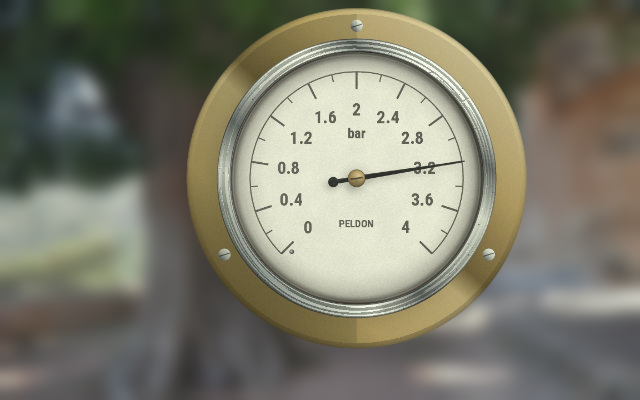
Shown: 3.2; bar
